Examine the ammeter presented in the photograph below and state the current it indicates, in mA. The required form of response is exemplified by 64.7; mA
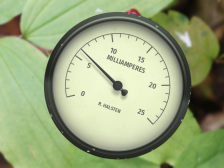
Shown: 6; mA
